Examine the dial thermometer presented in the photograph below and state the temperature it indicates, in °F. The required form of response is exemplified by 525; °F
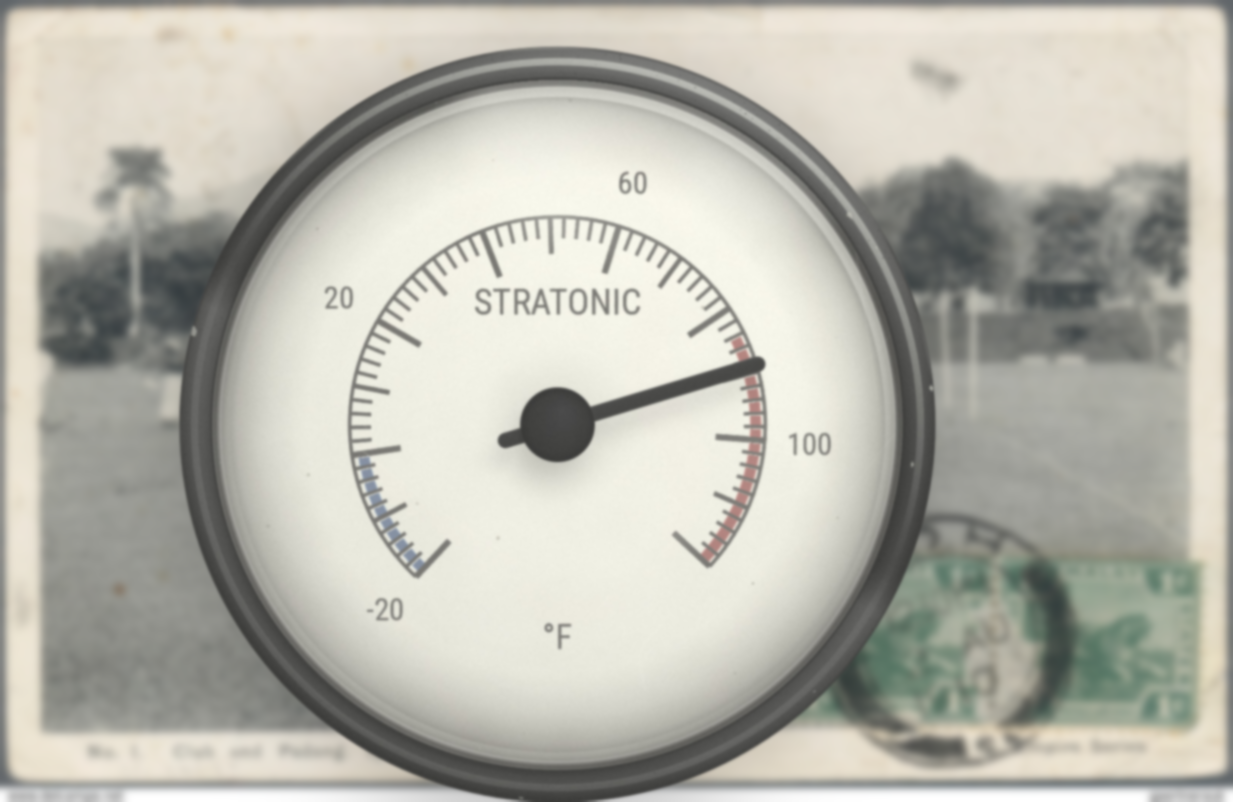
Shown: 89; °F
